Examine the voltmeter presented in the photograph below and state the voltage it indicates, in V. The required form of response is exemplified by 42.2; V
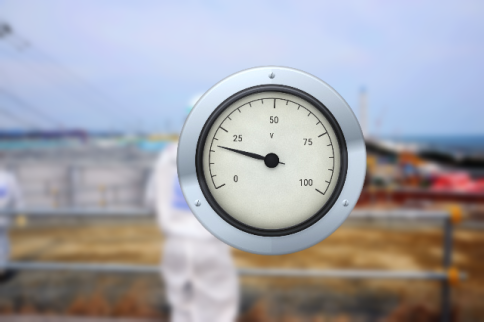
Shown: 17.5; V
